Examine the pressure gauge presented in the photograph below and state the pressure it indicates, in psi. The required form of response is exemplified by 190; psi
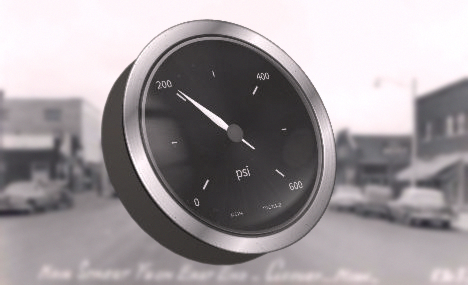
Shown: 200; psi
